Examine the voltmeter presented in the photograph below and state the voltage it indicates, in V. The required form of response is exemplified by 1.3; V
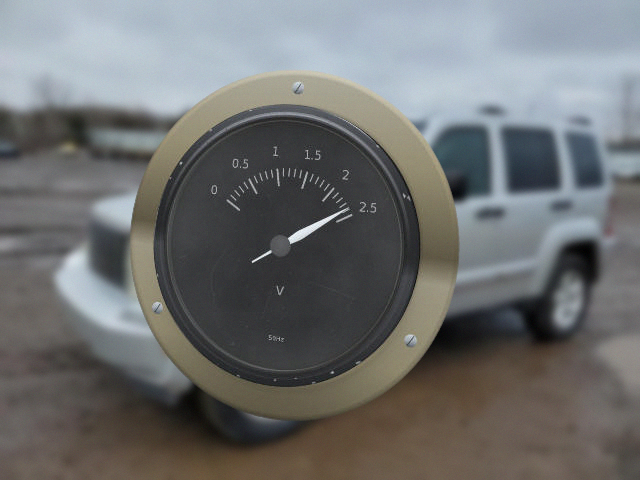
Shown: 2.4; V
